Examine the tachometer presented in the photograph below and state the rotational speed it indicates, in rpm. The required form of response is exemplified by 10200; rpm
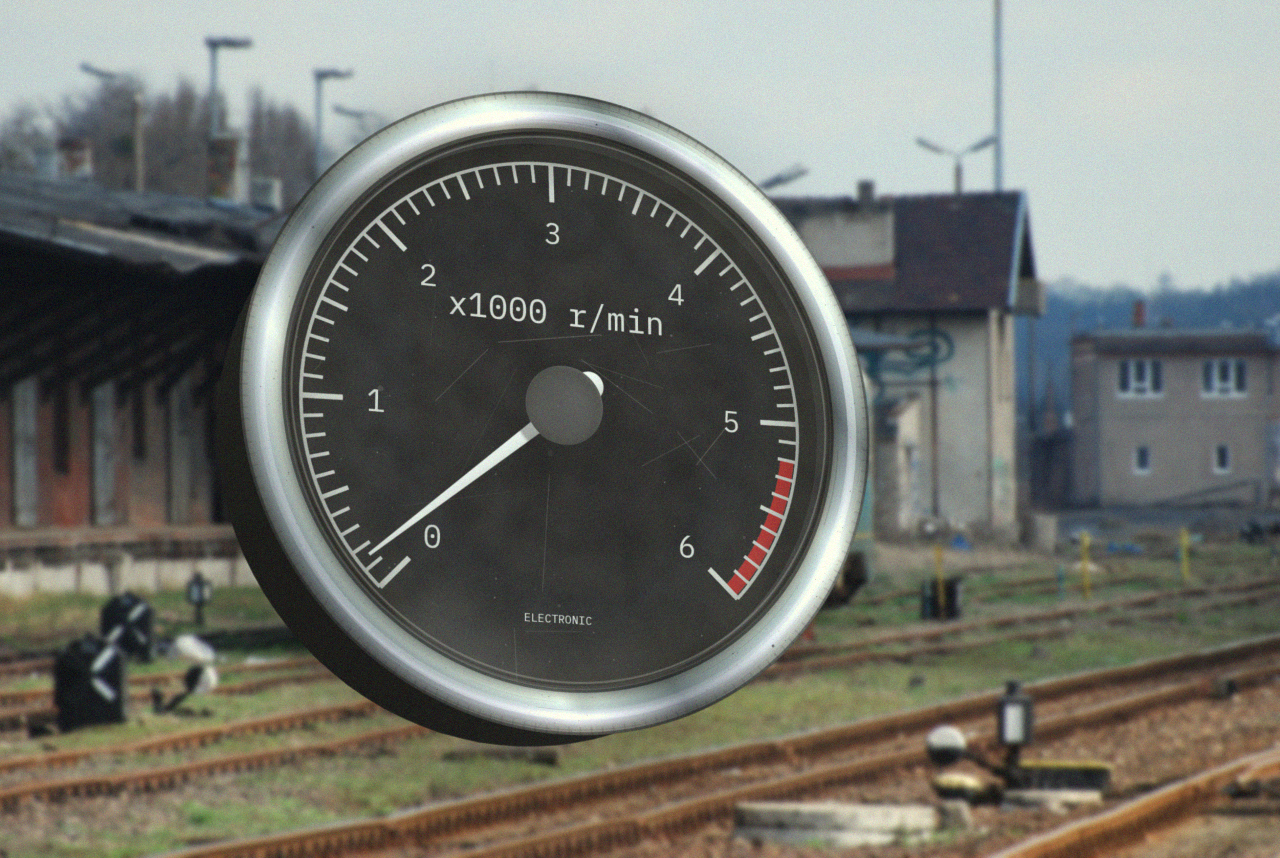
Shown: 150; rpm
